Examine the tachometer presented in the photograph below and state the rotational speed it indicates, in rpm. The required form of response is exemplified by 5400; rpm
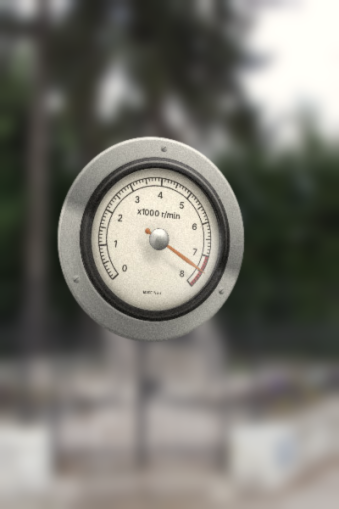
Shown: 7500; rpm
